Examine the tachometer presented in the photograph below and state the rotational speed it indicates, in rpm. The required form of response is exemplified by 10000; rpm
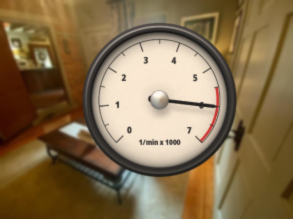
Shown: 6000; rpm
